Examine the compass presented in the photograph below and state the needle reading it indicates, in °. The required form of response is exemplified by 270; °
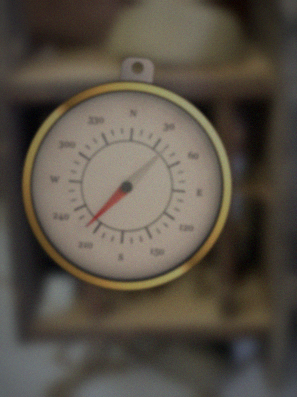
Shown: 220; °
